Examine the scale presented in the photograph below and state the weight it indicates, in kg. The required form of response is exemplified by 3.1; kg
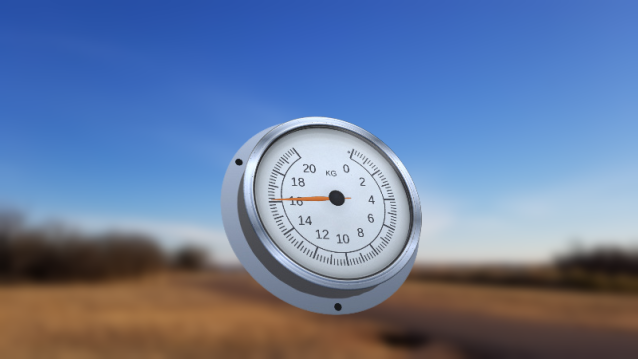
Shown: 16; kg
